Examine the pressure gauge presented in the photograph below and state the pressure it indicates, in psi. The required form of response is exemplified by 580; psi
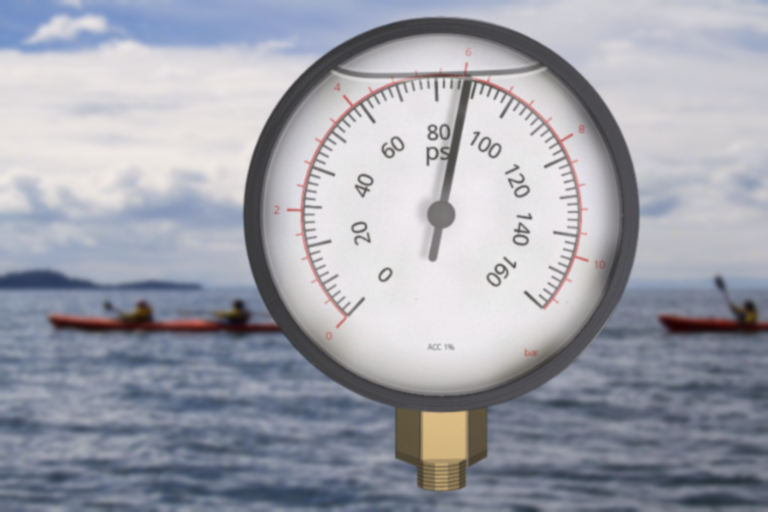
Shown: 88; psi
